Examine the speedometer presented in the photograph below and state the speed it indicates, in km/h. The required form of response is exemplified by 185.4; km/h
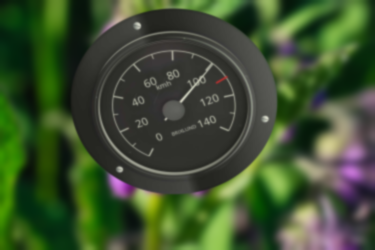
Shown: 100; km/h
